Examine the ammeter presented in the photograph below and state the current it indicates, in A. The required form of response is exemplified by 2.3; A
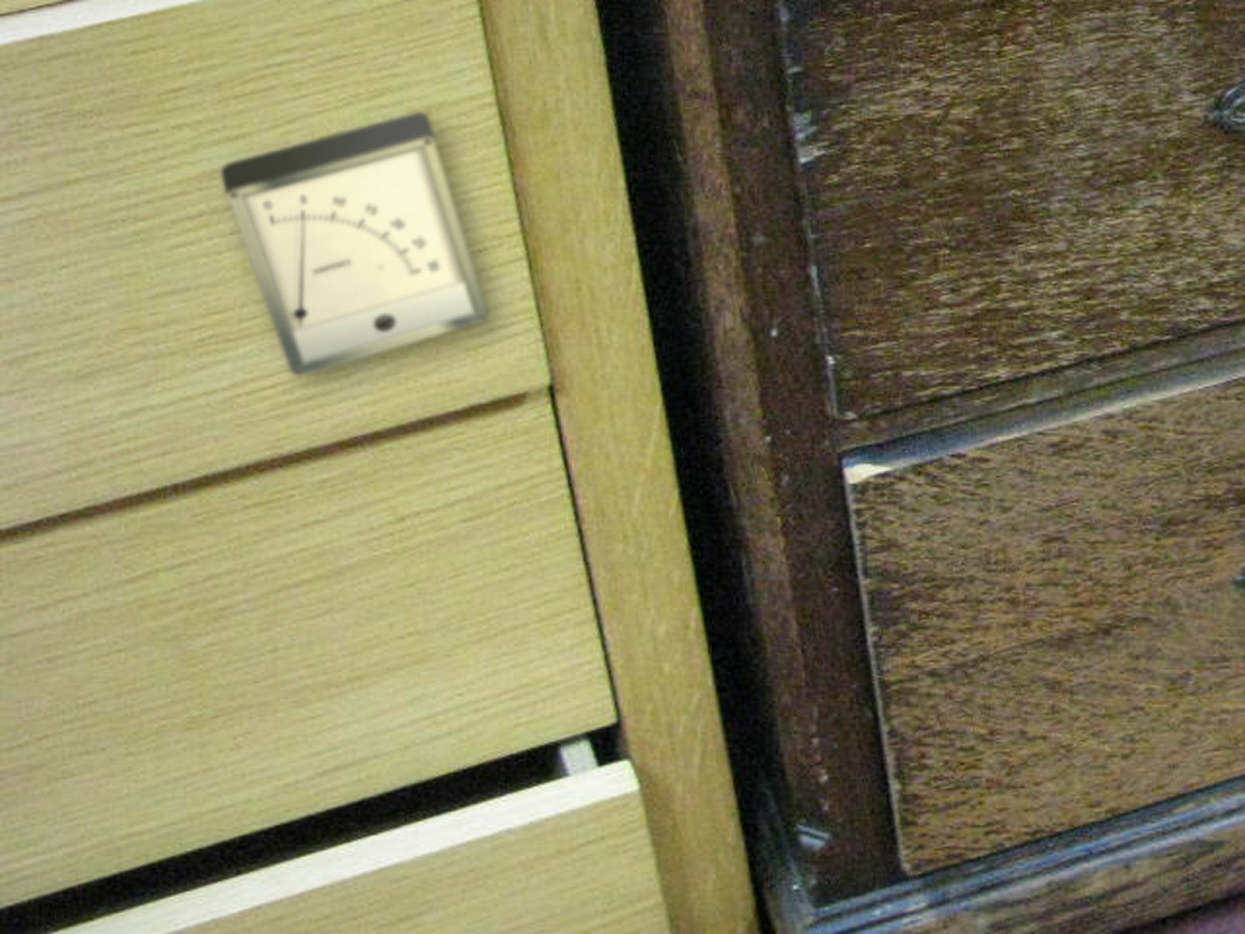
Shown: 5; A
